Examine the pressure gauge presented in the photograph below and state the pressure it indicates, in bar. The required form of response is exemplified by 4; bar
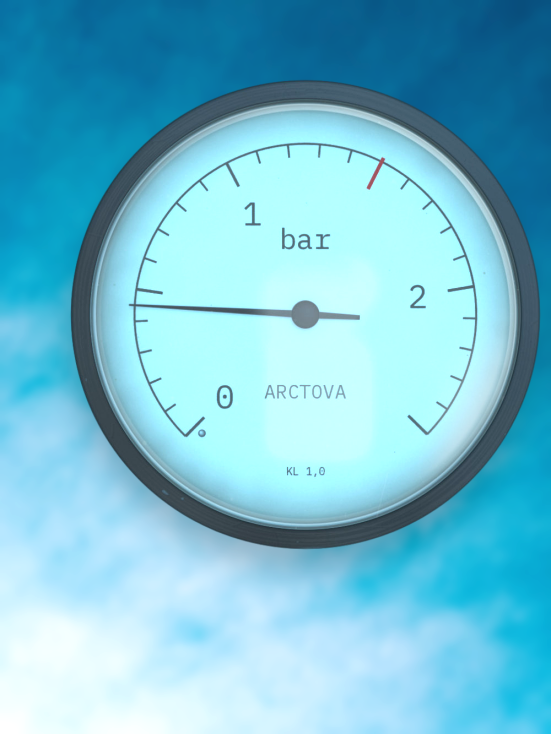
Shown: 0.45; bar
